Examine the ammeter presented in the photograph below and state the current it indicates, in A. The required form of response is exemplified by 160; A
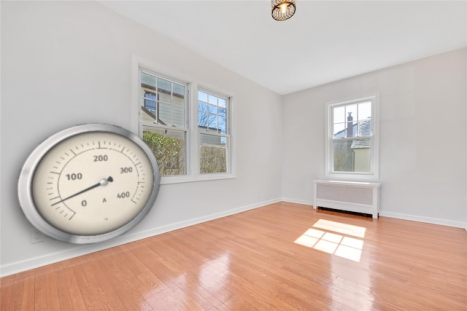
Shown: 40; A
